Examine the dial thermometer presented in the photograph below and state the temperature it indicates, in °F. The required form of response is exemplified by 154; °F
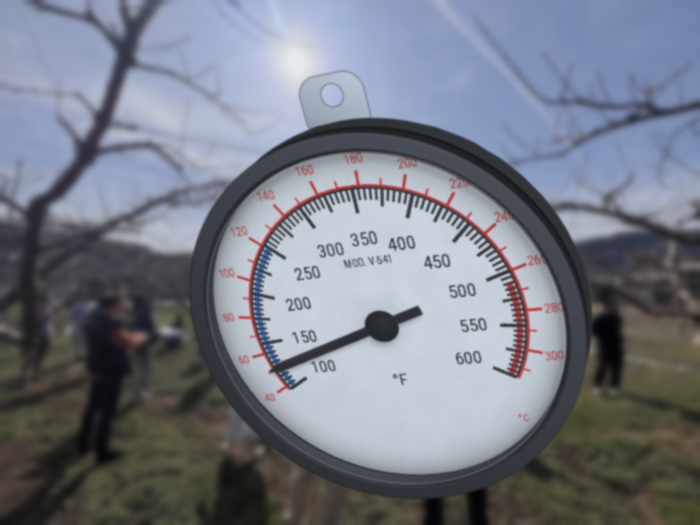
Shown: 125; °F
